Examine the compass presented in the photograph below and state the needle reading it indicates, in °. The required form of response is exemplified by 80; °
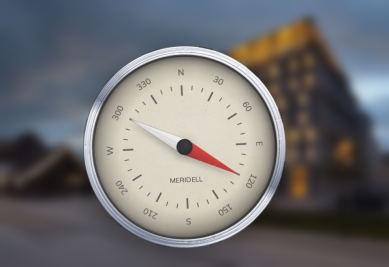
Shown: 120; °
